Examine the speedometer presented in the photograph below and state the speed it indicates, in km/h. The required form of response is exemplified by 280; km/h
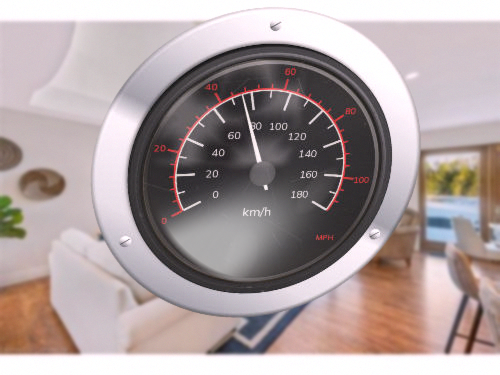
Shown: 75; km/h
